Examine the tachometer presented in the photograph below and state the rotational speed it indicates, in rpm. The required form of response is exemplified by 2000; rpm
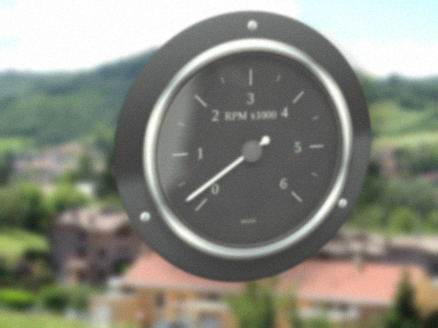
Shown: 250; rpm
